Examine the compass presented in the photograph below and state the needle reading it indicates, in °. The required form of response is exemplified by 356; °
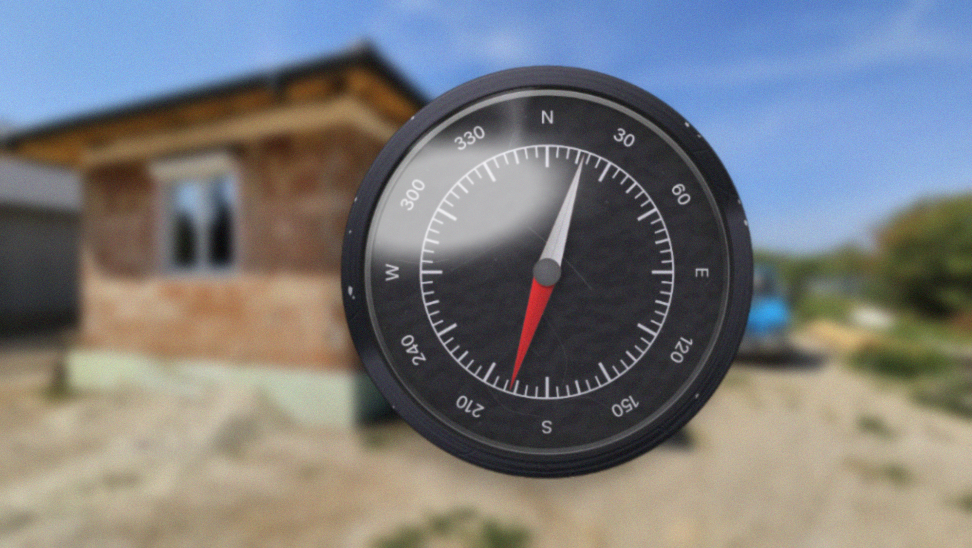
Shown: 197.5; °
